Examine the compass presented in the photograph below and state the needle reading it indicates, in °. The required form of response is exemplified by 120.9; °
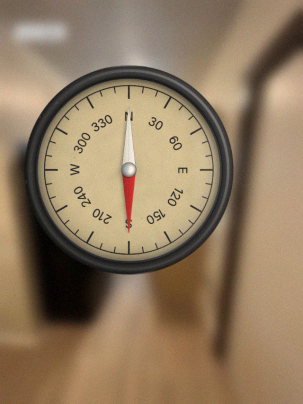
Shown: 180; °
